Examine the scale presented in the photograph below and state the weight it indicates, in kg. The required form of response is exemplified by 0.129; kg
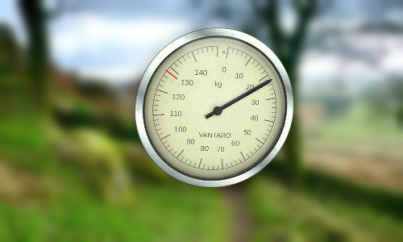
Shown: 22; kg
